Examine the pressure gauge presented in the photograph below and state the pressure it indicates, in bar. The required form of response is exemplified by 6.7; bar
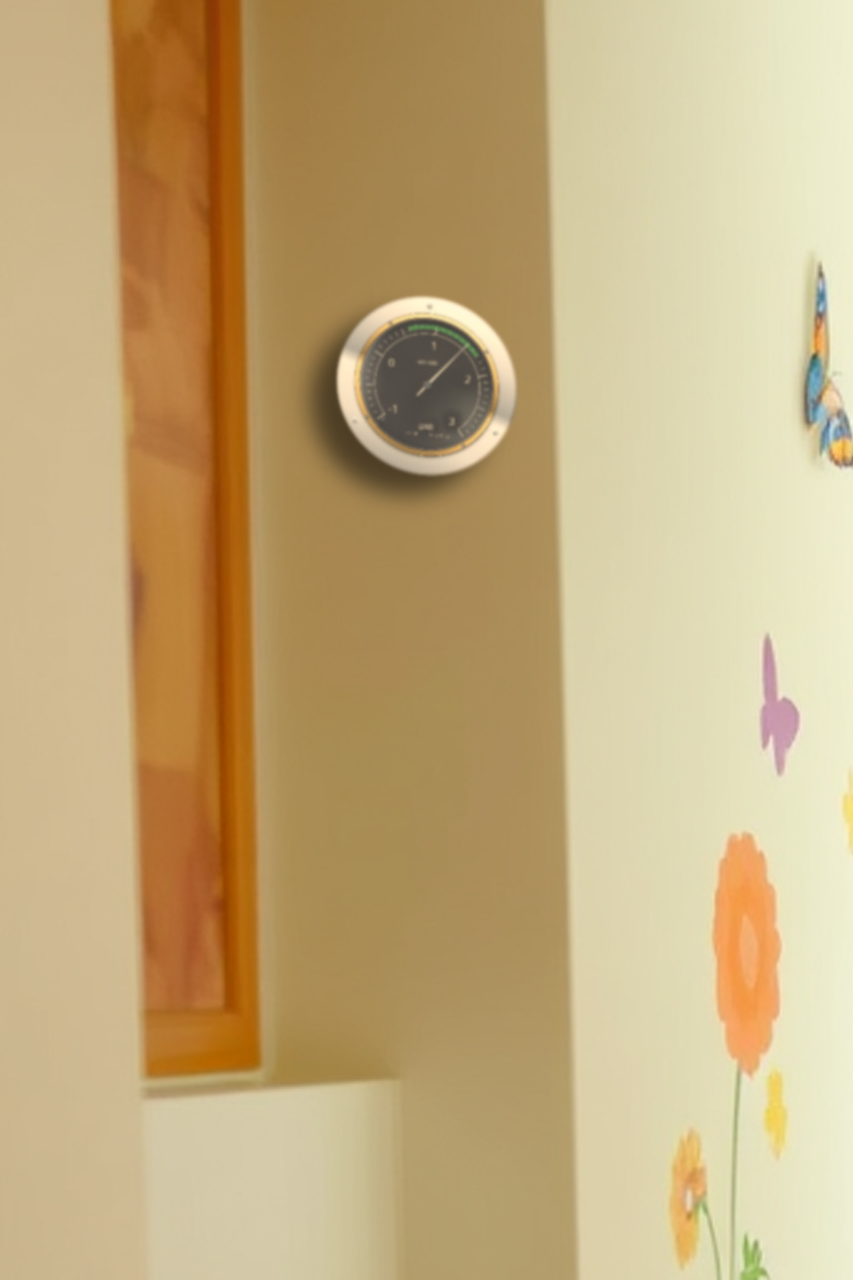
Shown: 1.5; bar
